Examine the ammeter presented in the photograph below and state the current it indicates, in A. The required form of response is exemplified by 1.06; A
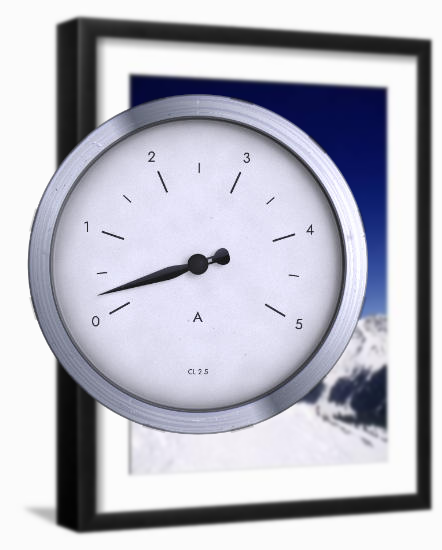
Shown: 0.25; A
